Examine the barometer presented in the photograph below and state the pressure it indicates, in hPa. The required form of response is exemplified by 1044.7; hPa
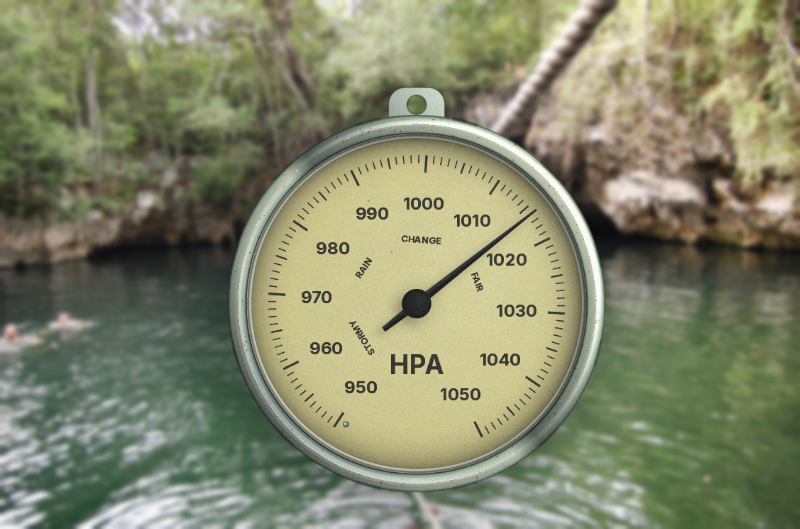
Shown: 1016; hPa
